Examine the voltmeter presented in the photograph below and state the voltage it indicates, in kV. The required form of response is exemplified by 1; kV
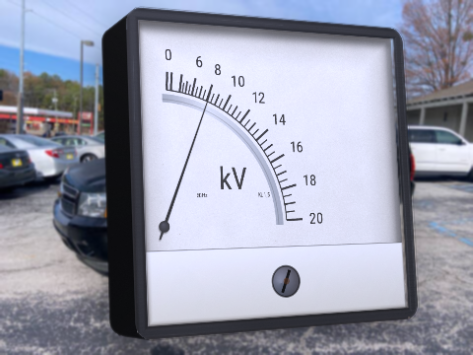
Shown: 8; kV
